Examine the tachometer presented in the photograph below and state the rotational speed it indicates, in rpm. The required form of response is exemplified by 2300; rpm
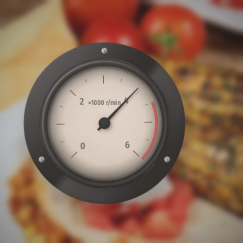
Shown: 4000; rpm
